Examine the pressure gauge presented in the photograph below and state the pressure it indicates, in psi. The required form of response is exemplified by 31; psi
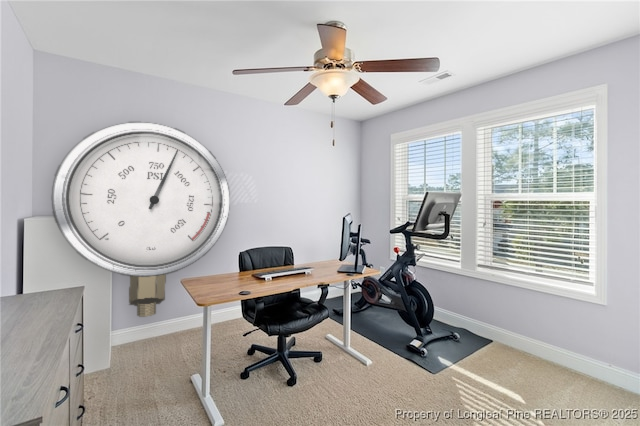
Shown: 850; psi
